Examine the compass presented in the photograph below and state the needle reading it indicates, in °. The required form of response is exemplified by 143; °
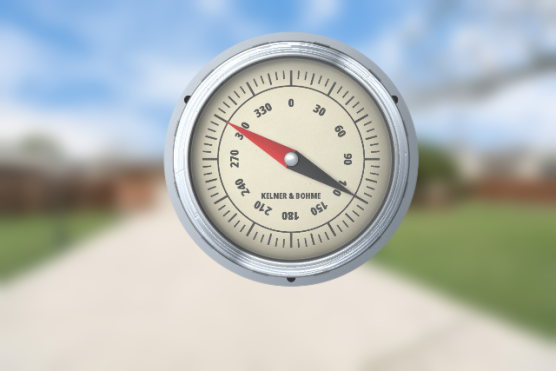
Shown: 300; °
